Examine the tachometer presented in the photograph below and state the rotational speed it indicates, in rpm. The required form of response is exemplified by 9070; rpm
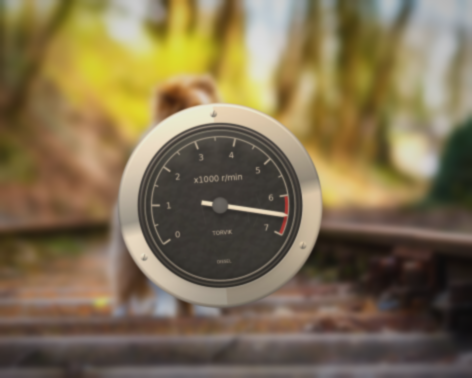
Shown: 6500; rpm
